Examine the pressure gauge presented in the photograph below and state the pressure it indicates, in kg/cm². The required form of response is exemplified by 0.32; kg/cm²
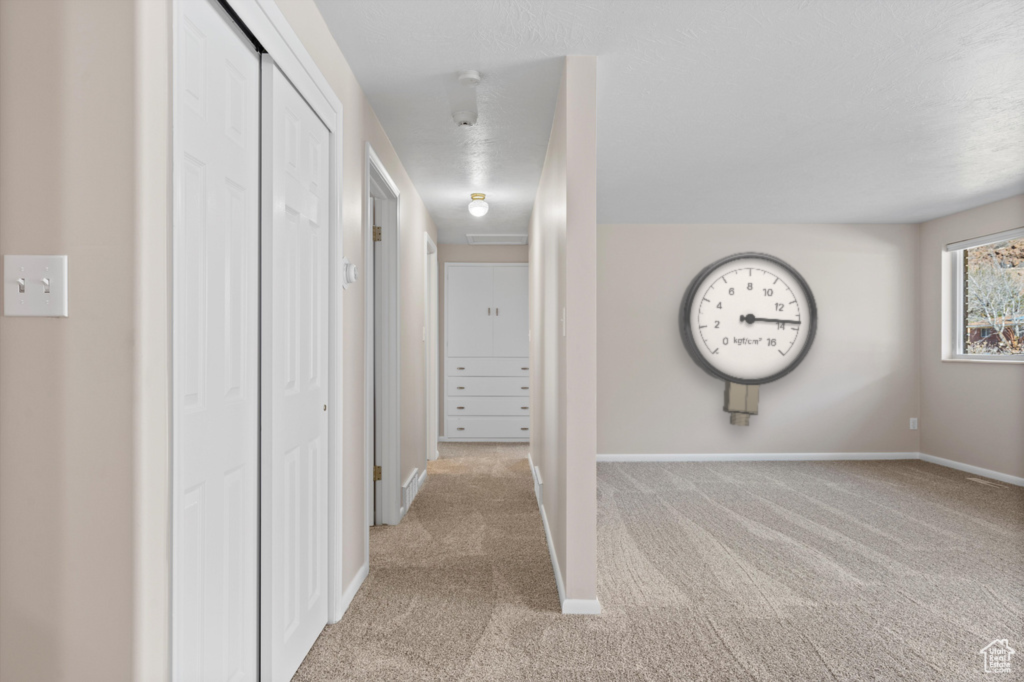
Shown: 13.5; kg/cm²
